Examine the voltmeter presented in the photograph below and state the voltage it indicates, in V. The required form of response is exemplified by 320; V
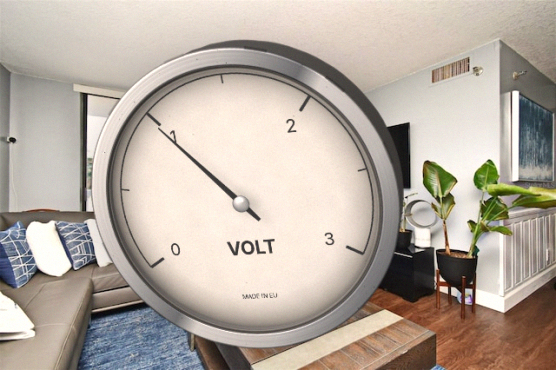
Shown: 1; V
